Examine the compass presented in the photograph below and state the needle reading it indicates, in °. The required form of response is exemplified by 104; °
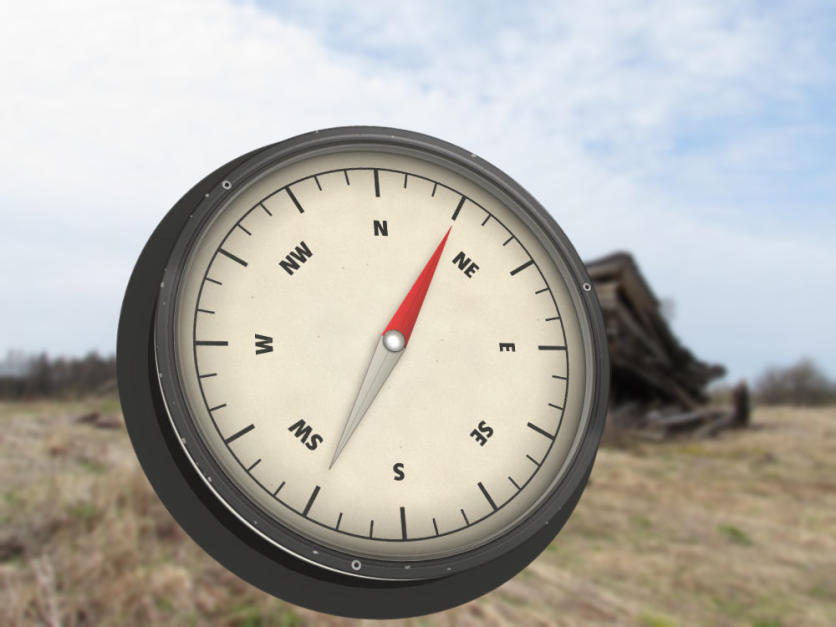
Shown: 30; °
